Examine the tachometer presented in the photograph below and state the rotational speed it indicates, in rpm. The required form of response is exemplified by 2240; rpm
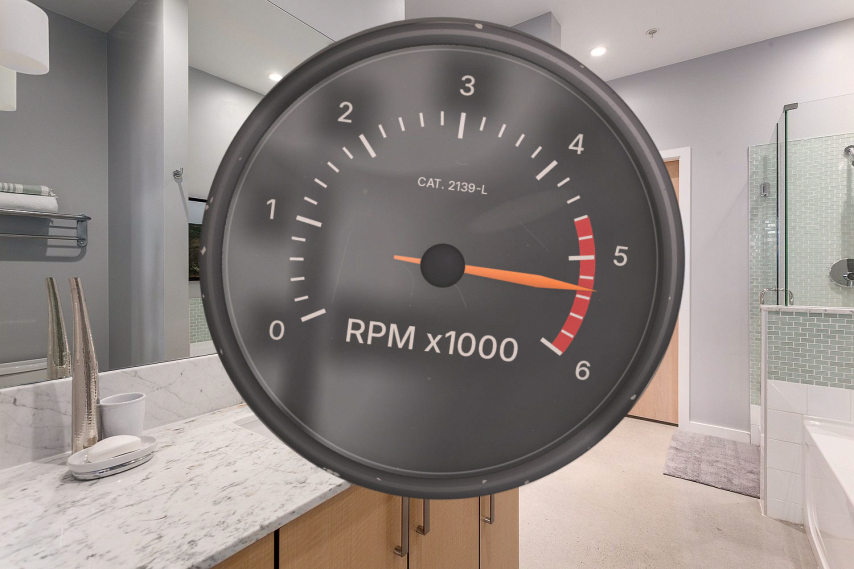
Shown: 5300; rpm
